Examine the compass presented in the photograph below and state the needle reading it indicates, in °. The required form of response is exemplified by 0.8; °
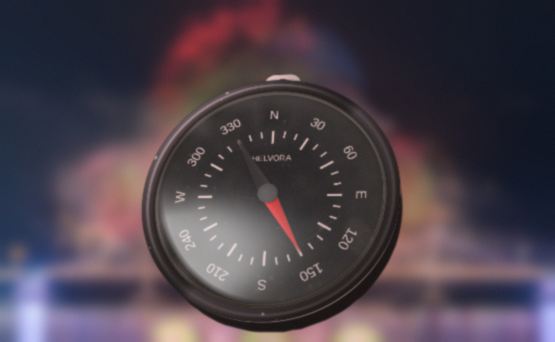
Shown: 150; °
